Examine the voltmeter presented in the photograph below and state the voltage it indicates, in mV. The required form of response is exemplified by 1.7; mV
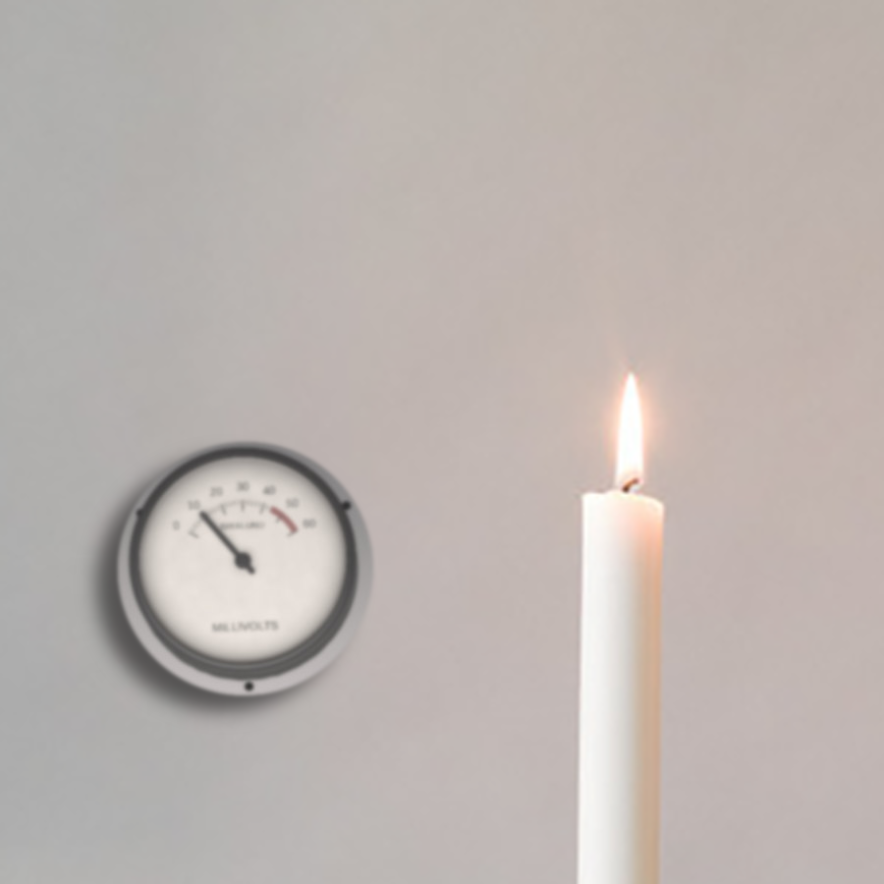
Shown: 10; mV
